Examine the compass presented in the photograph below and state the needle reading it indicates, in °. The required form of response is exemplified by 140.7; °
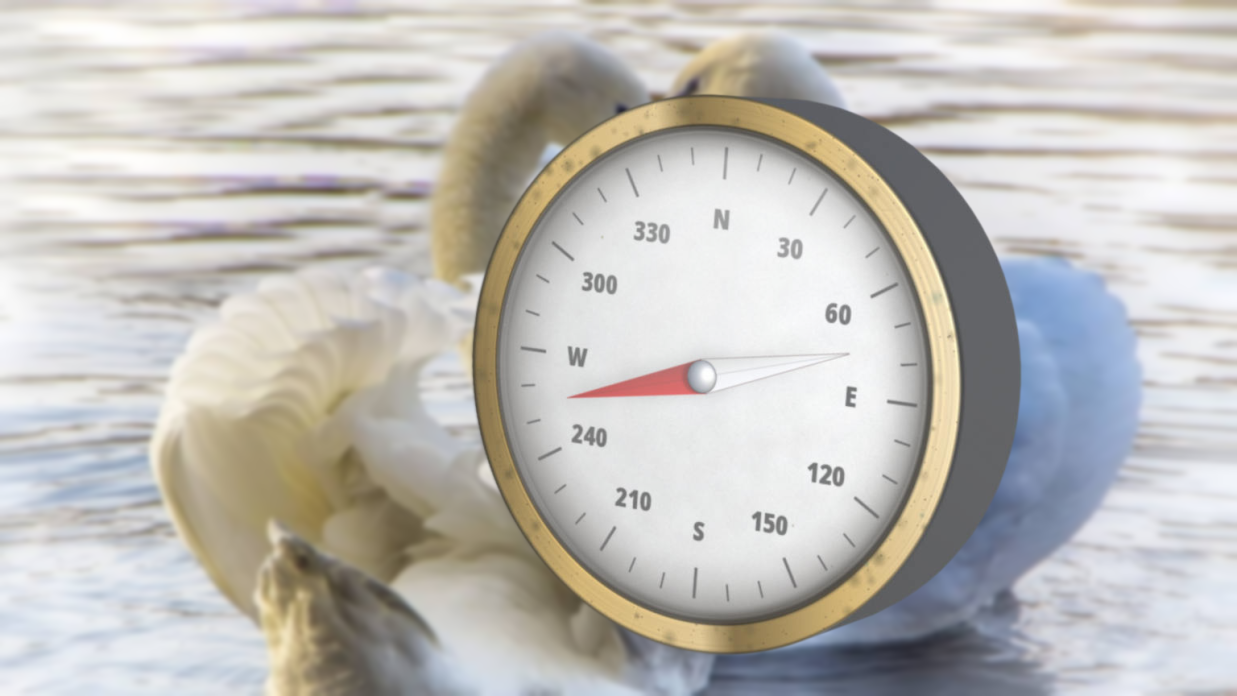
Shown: 255; °
